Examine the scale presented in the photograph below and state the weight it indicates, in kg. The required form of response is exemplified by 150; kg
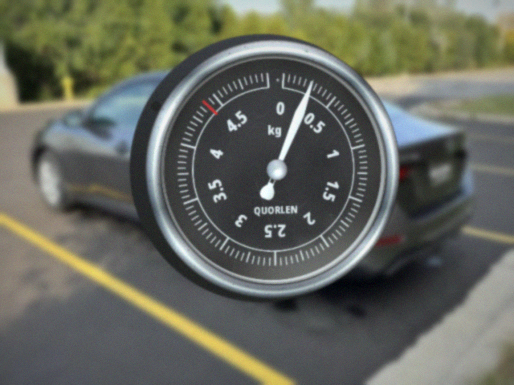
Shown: 0.25; kg
